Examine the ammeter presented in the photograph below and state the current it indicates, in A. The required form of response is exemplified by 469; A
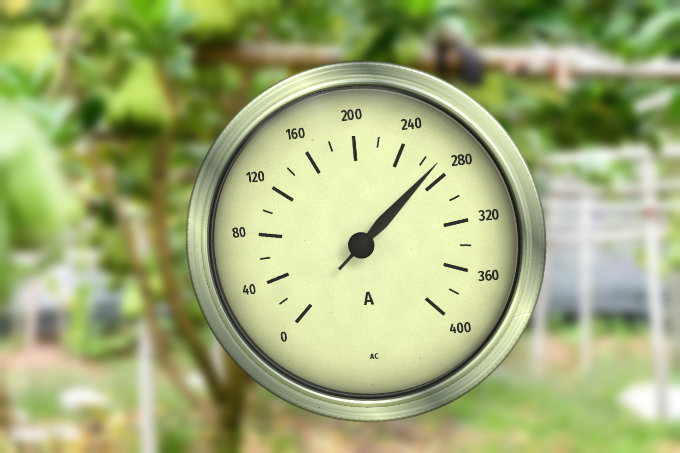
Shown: 270; A
